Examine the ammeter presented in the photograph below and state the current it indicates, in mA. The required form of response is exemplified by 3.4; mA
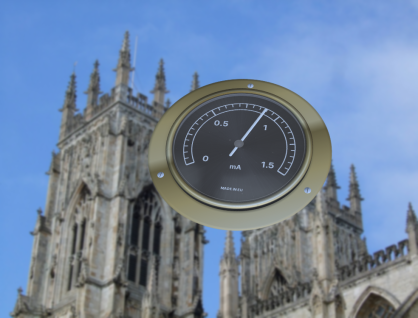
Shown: 0.9; mA
